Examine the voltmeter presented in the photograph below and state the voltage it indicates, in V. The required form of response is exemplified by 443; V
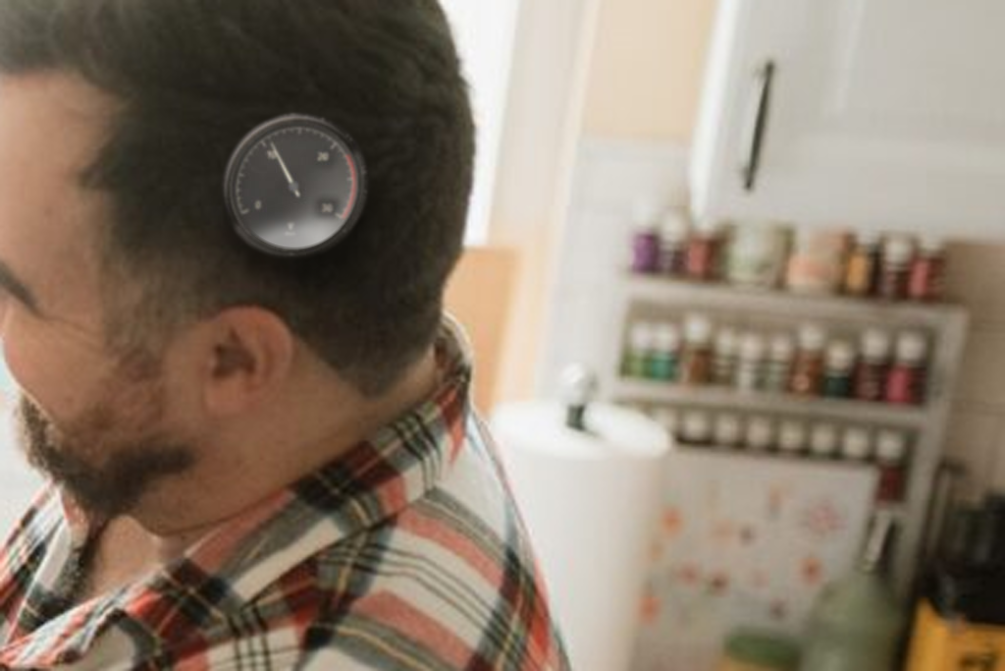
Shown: 11; V
